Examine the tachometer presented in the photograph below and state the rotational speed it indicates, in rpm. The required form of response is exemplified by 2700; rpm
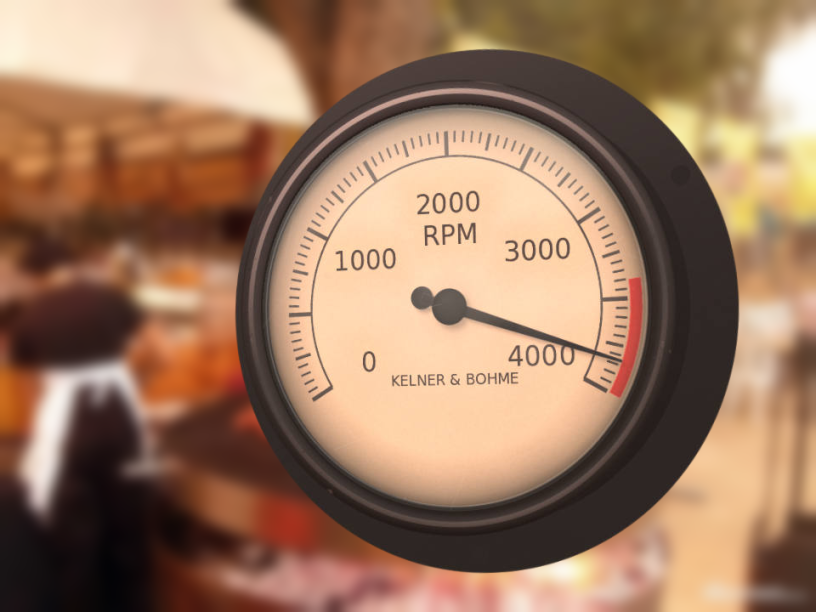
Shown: 3825; rpm
